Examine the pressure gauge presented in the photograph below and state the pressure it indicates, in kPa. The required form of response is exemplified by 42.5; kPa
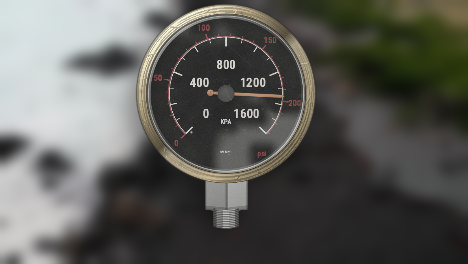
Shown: 1350; kPa
